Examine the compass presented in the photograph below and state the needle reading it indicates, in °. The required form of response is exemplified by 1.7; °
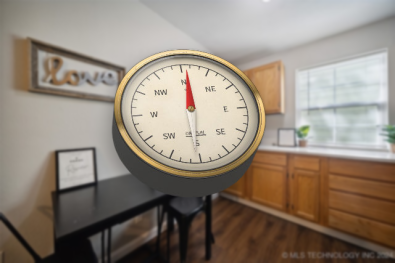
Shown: 5; °
